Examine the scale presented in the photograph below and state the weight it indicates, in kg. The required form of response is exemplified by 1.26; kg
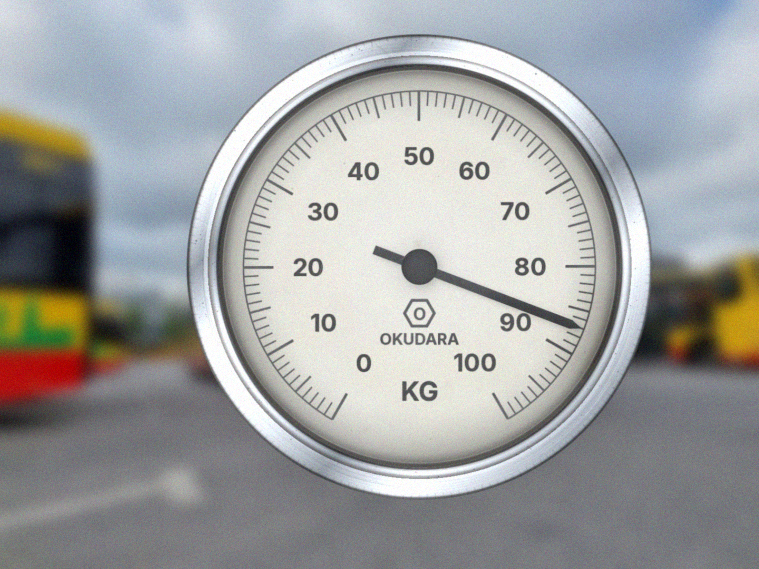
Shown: 87; kg
